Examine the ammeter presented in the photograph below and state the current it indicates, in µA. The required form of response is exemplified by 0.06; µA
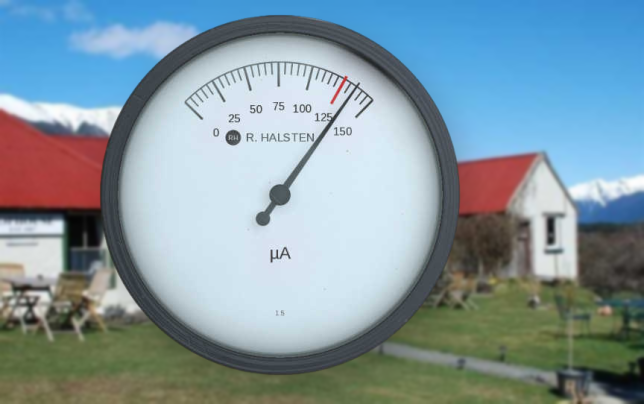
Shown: 135; µA
